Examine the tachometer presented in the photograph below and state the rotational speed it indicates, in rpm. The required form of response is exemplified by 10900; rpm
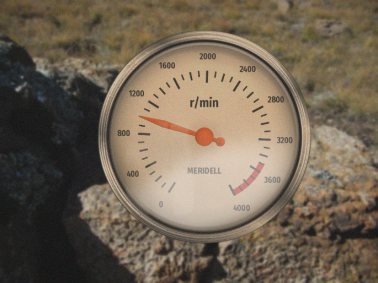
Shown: 1000; rpm
